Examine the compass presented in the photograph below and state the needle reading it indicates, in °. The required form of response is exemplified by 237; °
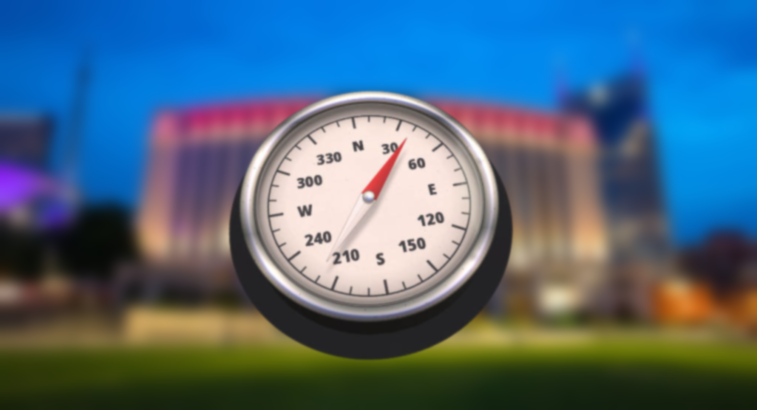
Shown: 40; °
